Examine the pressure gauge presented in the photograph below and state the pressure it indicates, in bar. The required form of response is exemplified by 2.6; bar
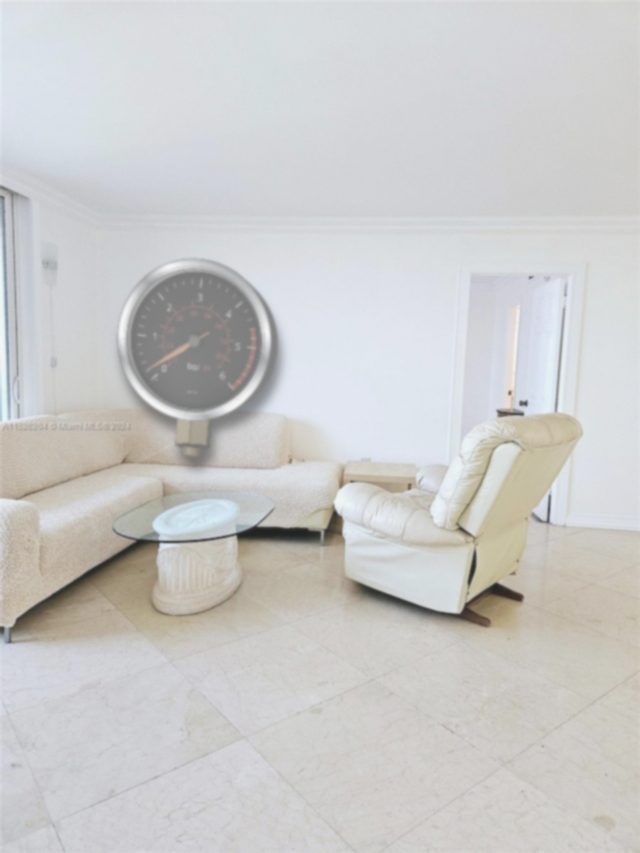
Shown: 0.2; bar
